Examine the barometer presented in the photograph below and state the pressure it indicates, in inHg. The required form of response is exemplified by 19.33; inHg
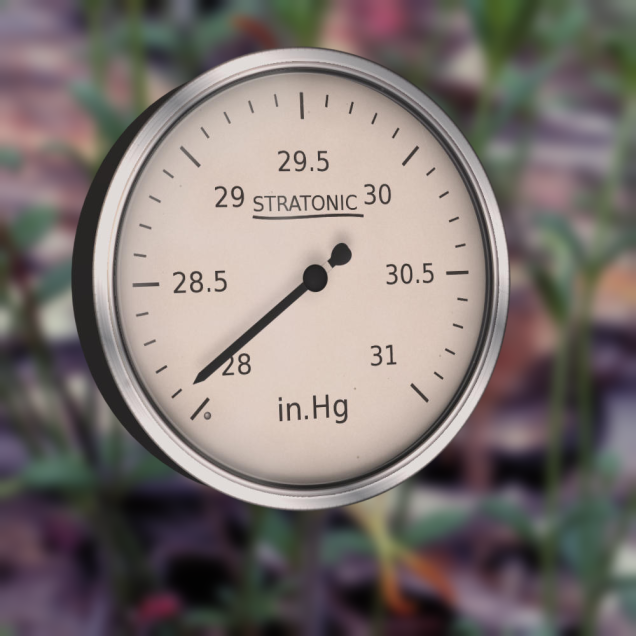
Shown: 28.1; inHg
